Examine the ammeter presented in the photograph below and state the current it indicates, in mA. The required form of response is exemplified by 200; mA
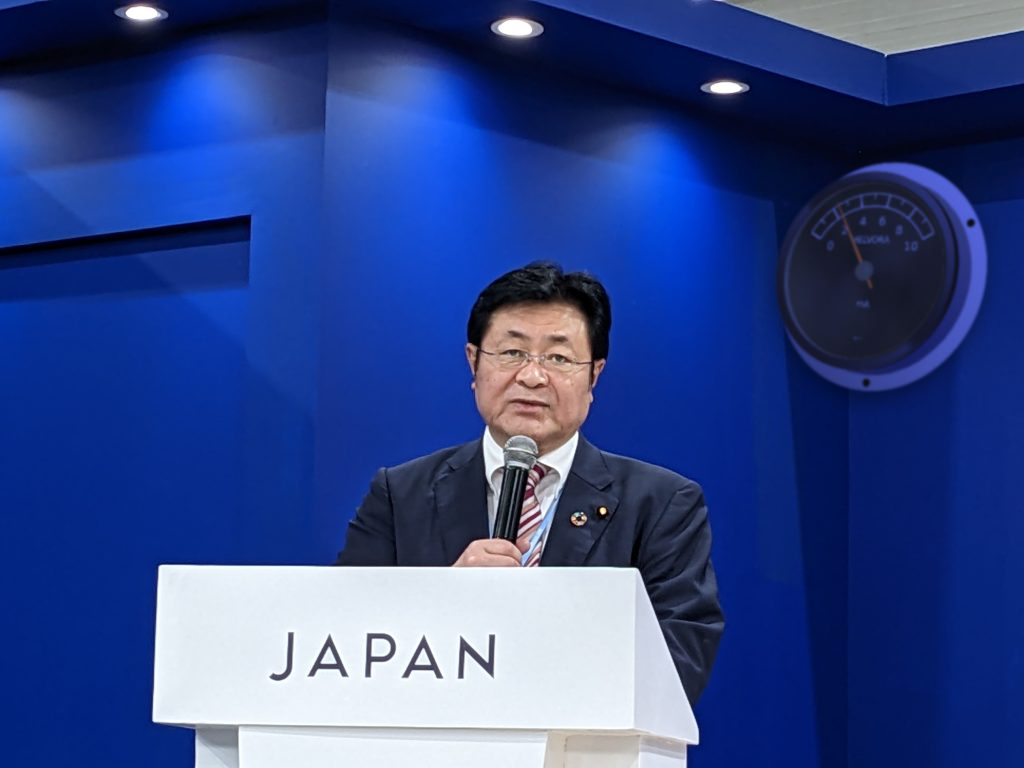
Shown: 2.5; mA
